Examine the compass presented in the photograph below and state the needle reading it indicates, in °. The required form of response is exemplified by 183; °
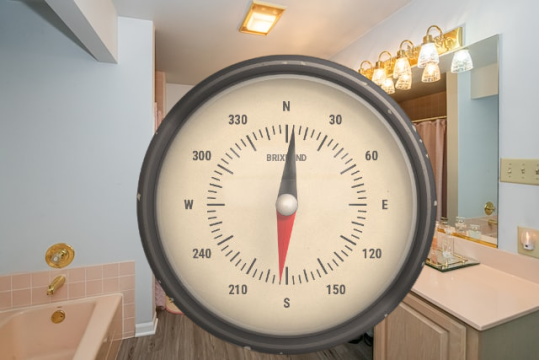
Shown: 185; °
